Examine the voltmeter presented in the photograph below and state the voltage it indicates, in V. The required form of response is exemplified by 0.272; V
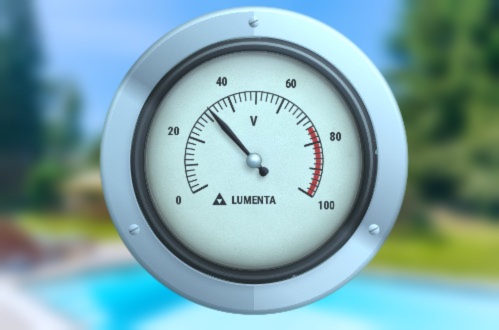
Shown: 32; V
